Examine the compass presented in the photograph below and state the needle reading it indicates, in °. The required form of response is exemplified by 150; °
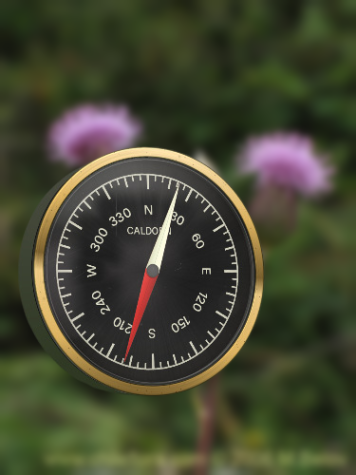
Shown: 200; °
